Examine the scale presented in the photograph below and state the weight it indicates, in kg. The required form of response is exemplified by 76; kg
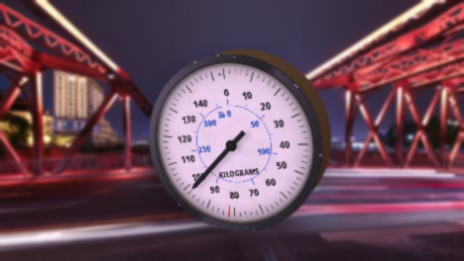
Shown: 98; kg
